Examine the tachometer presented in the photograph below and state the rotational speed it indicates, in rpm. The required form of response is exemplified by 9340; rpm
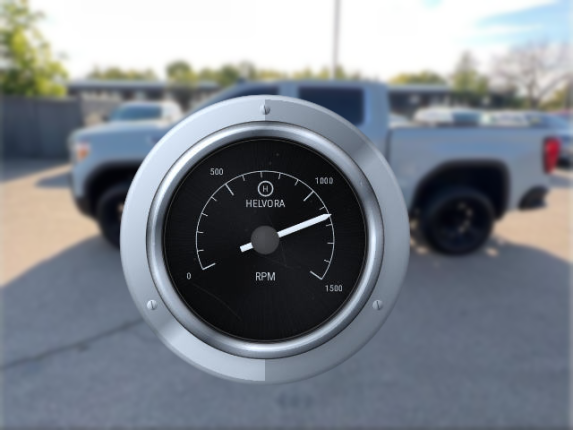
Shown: 1150; rpm
